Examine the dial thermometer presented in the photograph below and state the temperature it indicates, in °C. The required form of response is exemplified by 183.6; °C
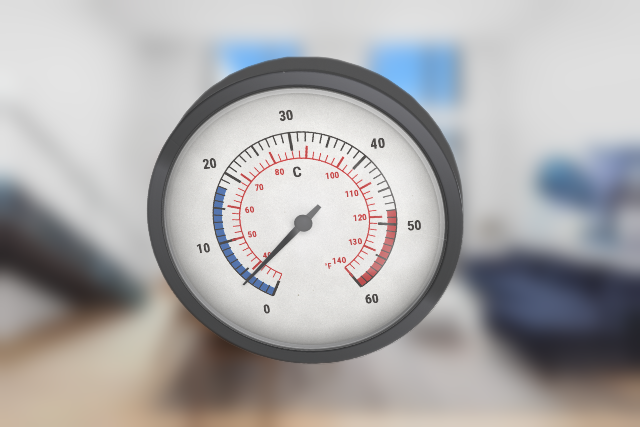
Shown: 4; °C
